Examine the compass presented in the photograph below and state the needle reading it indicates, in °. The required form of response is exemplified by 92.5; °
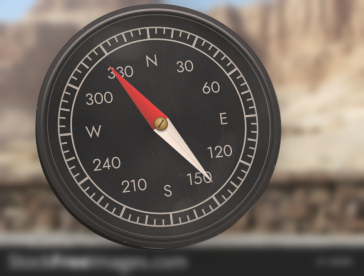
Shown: 325; °
